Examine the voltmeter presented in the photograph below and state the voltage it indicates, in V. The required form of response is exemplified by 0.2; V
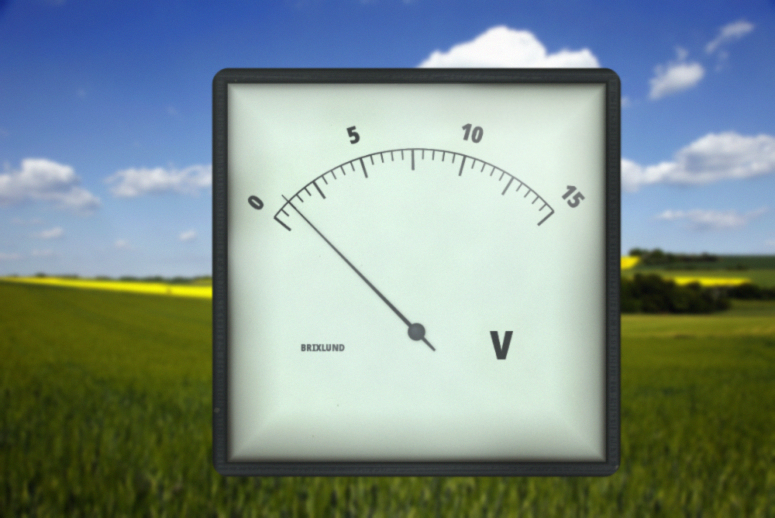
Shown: 1; V
